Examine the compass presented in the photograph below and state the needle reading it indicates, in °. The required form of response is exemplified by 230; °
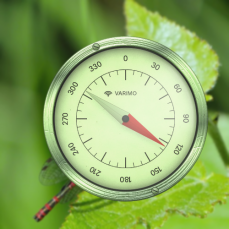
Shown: 125; °
